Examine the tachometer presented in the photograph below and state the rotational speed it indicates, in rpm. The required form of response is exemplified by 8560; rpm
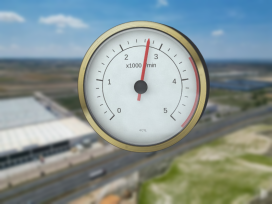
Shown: 2700; rpm
